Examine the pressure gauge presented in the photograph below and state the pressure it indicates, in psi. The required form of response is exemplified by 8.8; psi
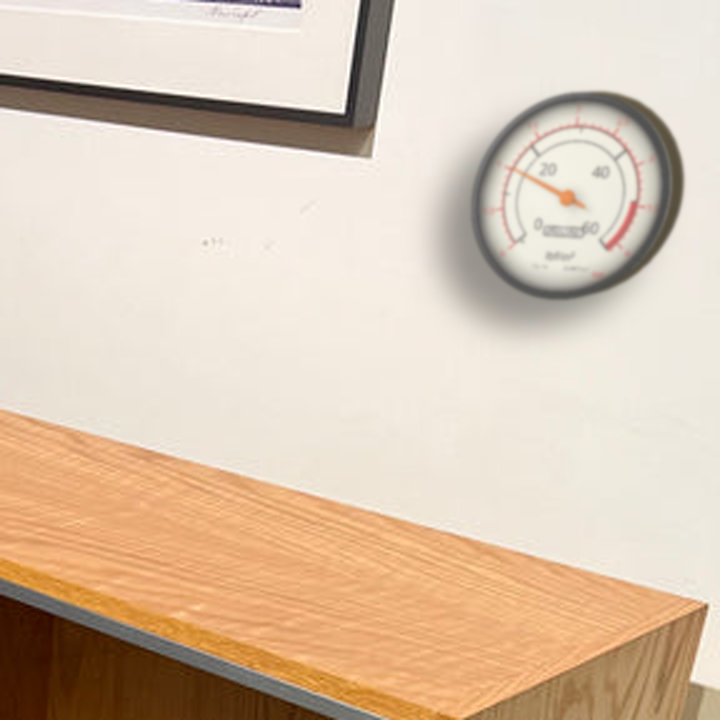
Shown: 15; psi
